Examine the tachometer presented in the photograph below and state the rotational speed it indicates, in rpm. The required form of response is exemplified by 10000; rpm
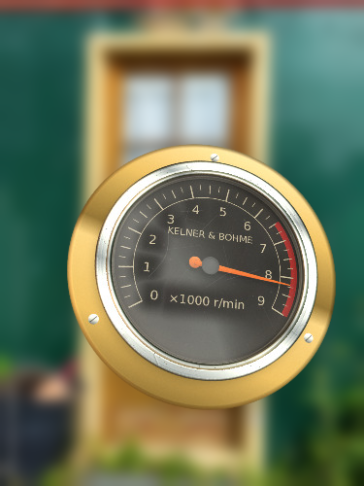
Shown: 8250; rpm
